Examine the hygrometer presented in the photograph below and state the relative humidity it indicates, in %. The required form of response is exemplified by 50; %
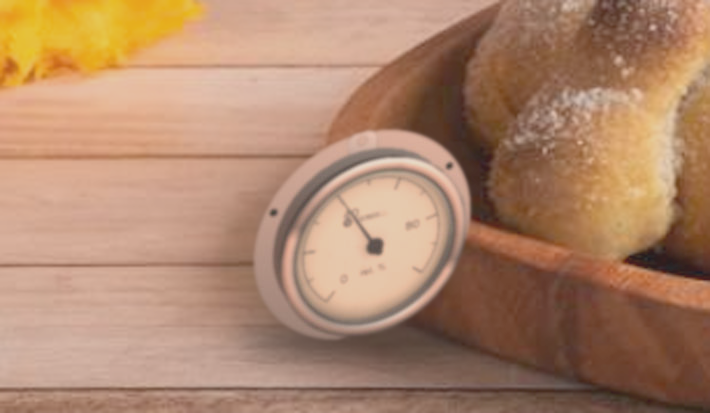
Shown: 40; %
